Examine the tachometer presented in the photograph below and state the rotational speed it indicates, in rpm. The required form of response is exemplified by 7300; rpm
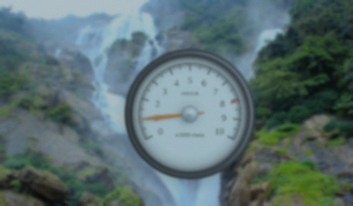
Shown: 1000; rpm
